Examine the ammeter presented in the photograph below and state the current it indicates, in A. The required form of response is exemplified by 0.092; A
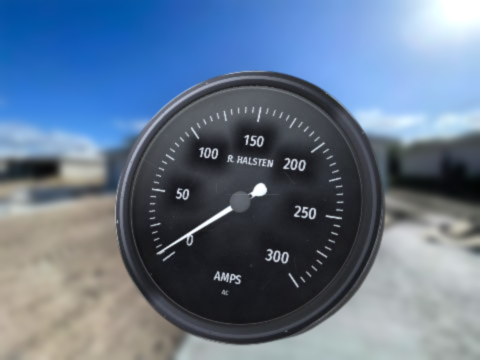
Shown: 5; A
